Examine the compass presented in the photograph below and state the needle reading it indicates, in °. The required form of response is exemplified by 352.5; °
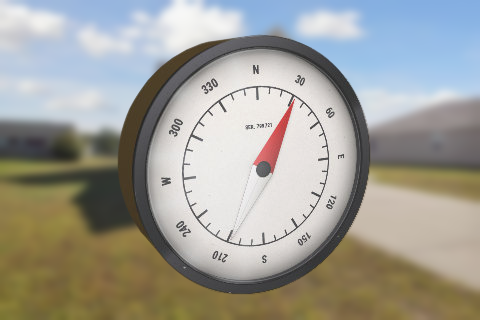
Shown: 30; °
